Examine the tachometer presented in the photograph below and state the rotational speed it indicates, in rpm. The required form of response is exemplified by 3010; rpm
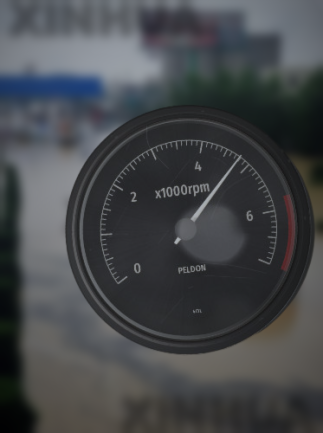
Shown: 4800; rpm
